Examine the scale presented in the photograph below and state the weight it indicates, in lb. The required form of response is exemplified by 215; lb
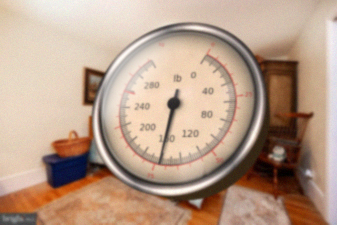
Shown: 160; lb
